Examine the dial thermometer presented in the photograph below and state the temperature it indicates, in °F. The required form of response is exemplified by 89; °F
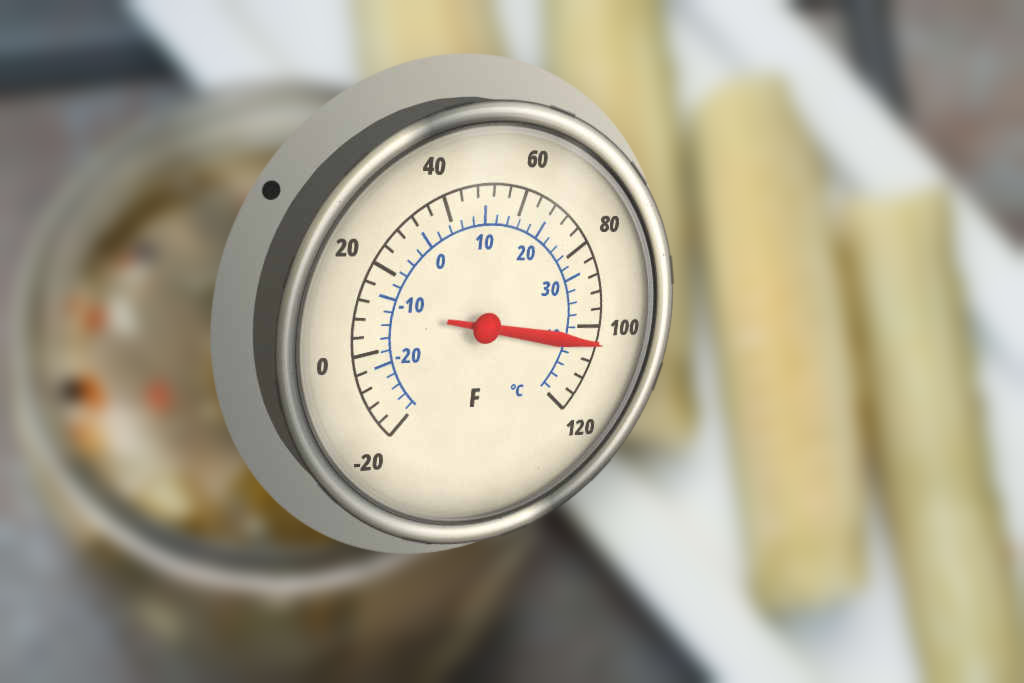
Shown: 104; °F
